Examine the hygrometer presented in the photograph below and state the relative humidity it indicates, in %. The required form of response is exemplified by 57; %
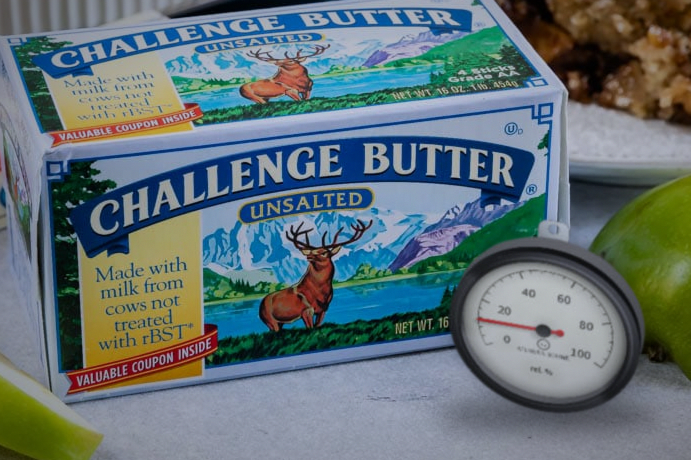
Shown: 12; %
